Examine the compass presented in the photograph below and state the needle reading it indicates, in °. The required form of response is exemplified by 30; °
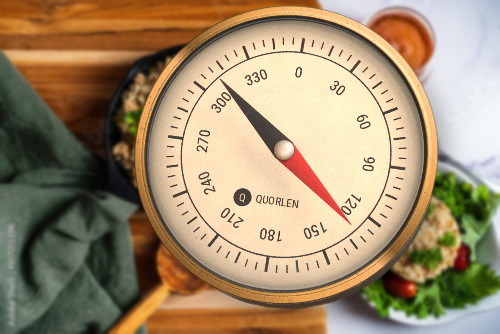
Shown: 130; °
